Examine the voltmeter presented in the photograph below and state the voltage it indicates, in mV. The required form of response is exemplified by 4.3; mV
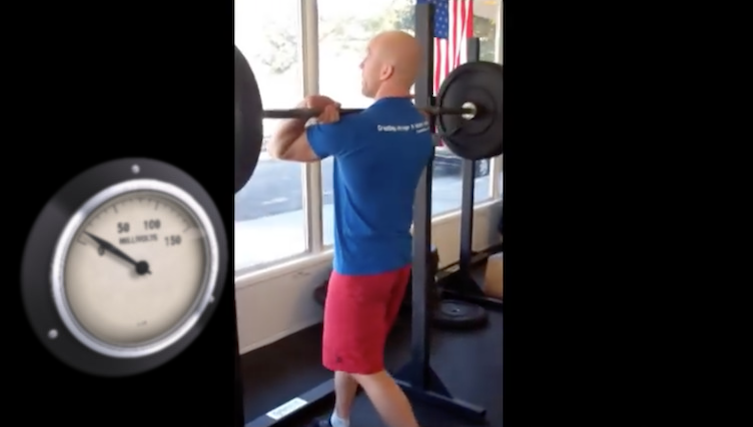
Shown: 10; mV
